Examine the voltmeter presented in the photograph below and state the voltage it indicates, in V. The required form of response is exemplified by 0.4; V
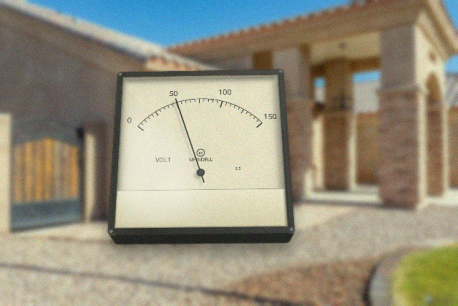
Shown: 50; V
